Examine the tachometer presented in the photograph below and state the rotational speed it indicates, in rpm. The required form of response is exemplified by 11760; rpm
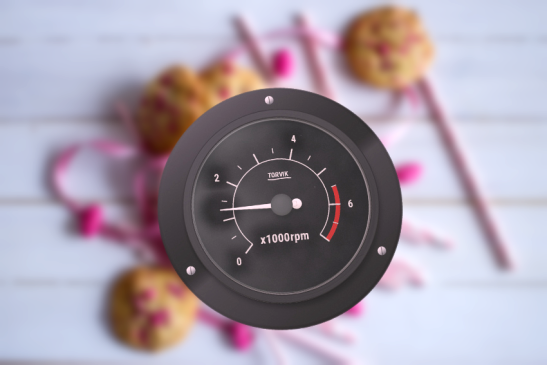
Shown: 1250; rpm
